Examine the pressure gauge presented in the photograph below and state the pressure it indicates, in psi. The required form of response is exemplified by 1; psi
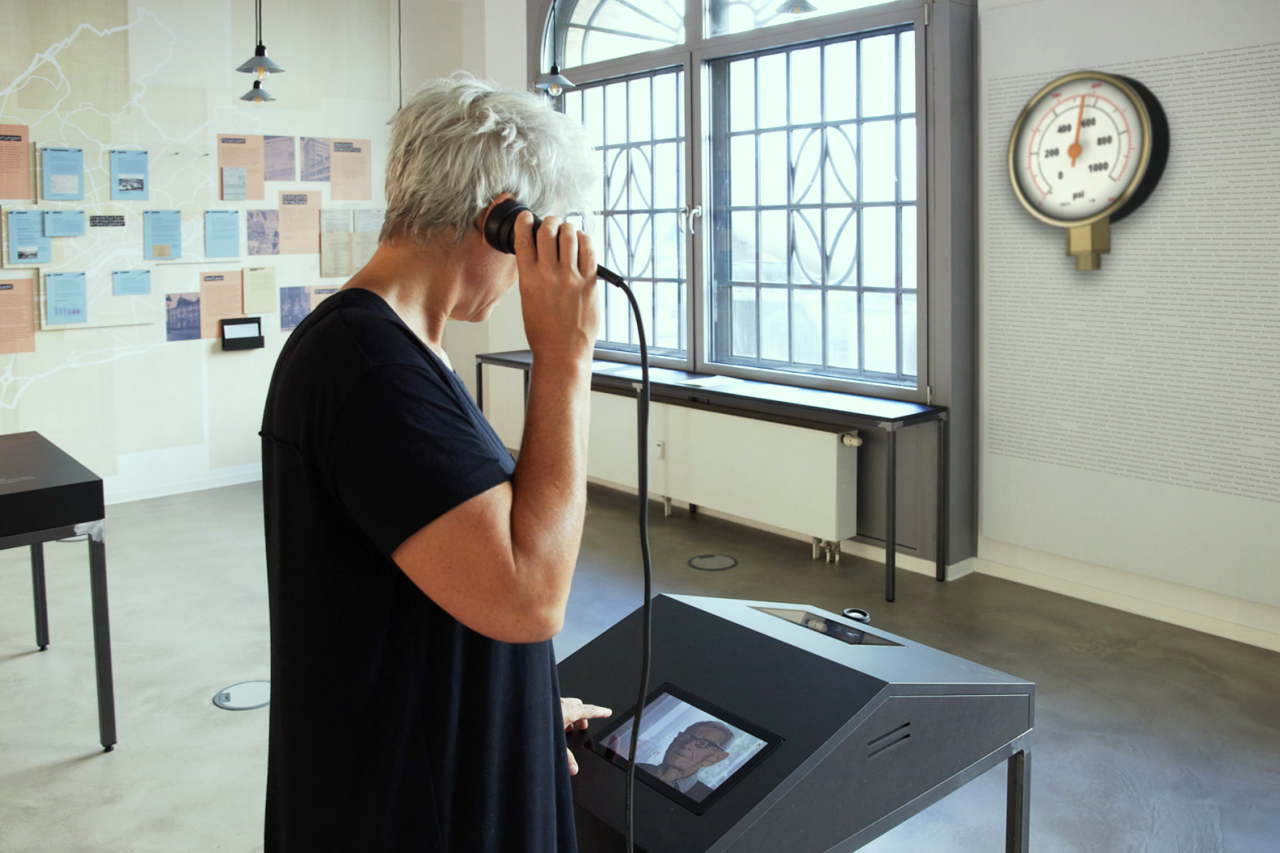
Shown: 550; psi
